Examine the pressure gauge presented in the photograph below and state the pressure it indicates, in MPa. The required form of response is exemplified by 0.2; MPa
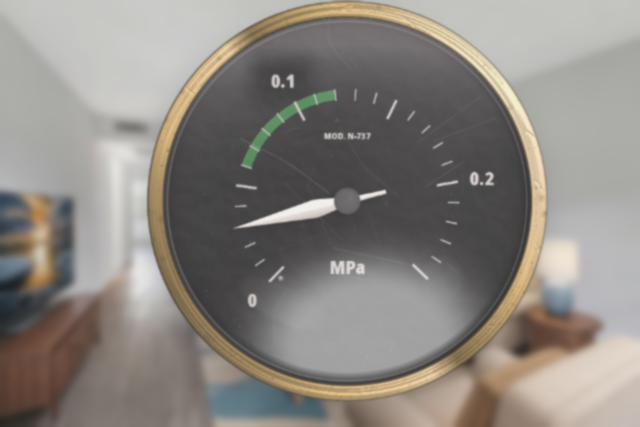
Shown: 0.03; MPa
